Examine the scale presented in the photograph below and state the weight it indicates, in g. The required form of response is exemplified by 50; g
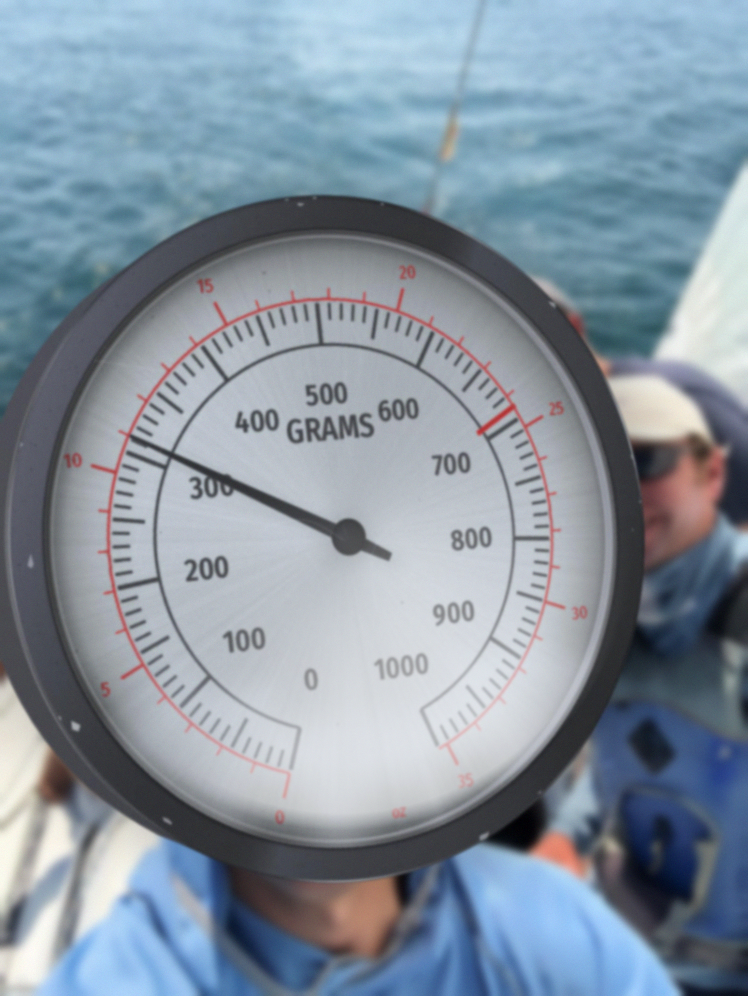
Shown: 310; g
